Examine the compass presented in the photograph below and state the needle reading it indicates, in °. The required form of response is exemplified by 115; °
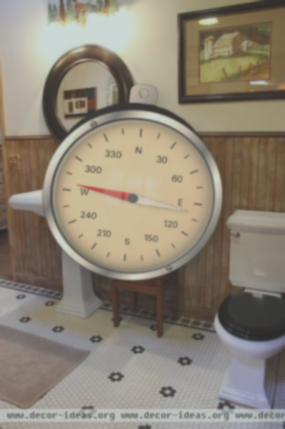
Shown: 277.5; °
